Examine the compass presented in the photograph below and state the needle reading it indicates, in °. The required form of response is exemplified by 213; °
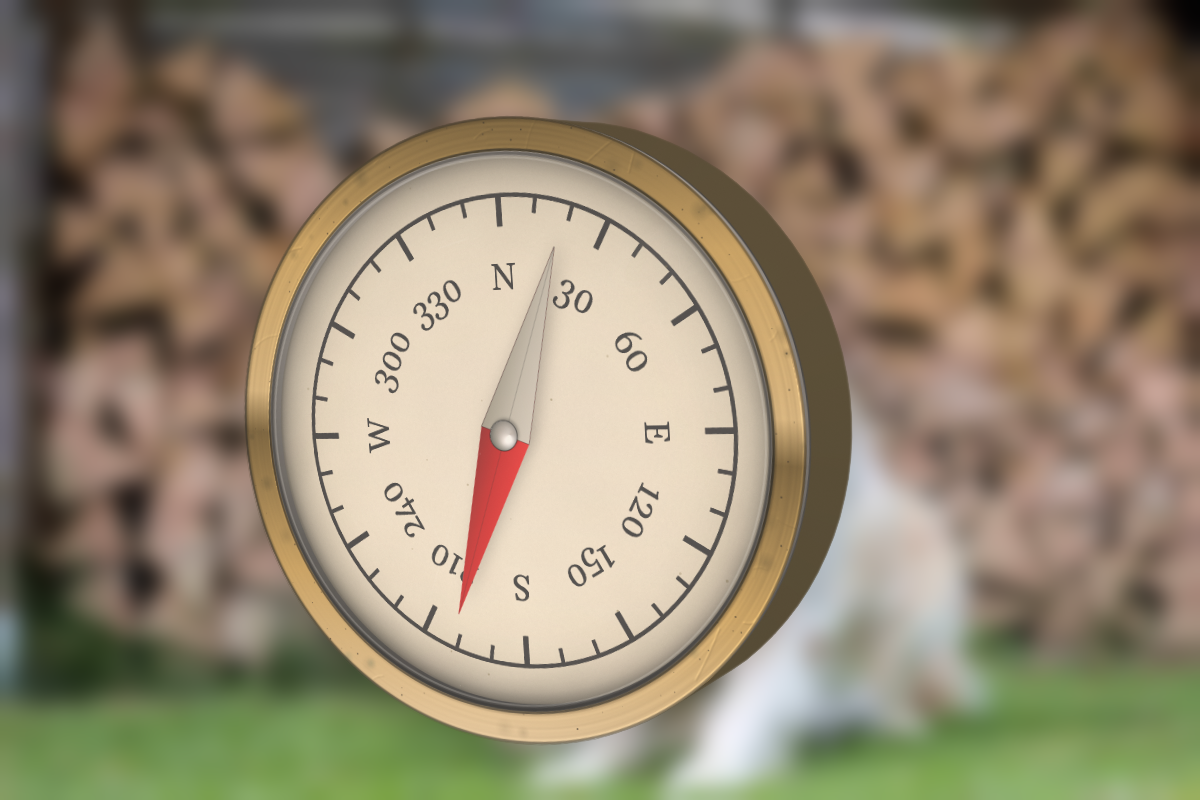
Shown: 200; °
